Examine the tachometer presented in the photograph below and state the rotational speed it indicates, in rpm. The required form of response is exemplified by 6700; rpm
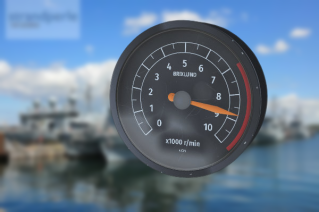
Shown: 8750; rpm
